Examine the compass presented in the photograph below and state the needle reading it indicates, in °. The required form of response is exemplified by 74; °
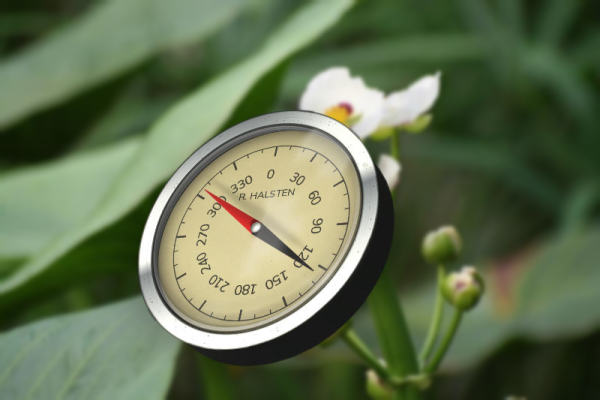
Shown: 305; °
